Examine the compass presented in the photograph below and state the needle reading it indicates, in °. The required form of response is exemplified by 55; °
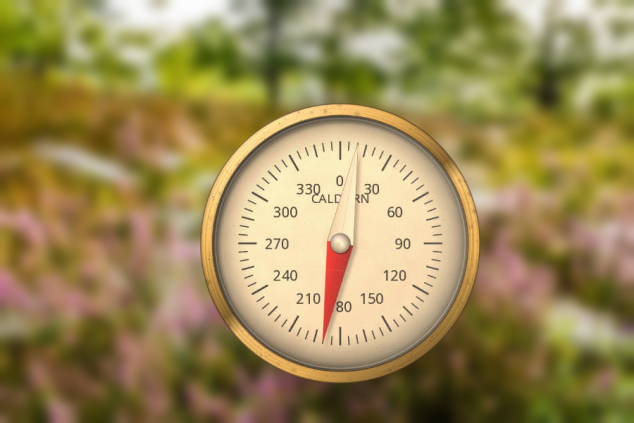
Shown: 190; °
